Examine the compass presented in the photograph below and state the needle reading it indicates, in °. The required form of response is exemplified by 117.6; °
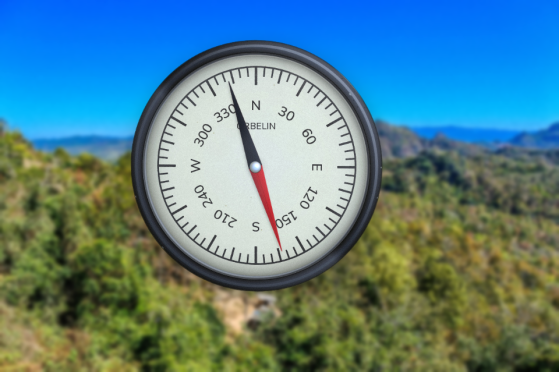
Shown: 162.5; °
